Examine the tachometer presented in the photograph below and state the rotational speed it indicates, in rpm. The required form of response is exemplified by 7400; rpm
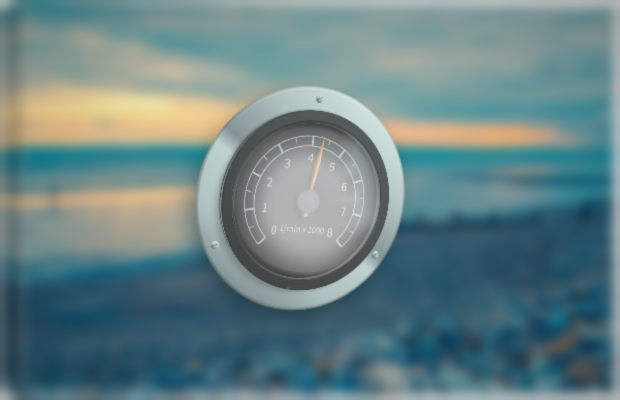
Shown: 4250; rpm
